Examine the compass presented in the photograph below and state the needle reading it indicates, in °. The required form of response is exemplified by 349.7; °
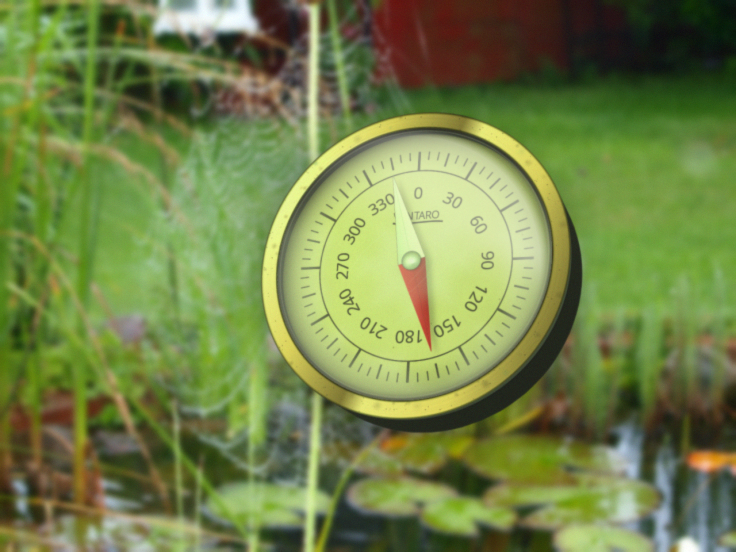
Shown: 165; °
